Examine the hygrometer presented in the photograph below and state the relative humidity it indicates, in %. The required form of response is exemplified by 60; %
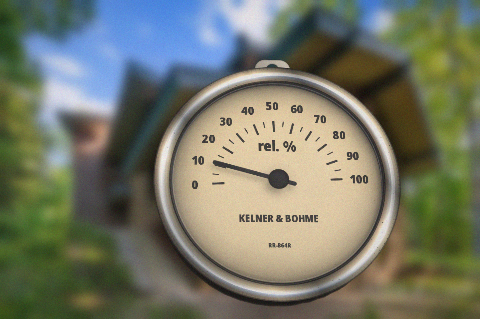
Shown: 10; %
